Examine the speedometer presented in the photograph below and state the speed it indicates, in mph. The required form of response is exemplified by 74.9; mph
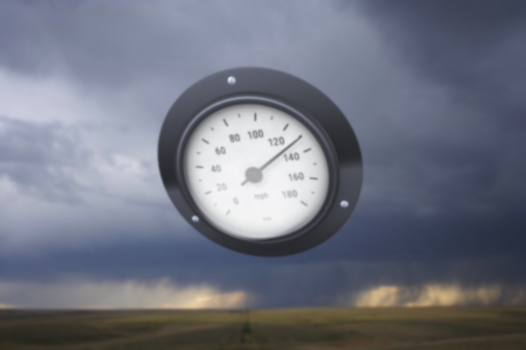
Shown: 130; mph
